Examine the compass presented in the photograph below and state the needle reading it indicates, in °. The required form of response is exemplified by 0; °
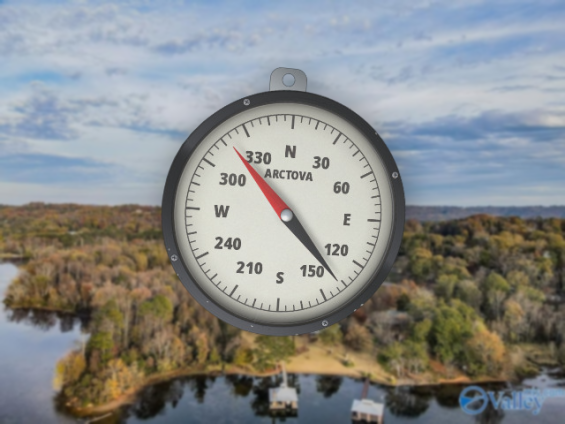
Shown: 317.5; °
